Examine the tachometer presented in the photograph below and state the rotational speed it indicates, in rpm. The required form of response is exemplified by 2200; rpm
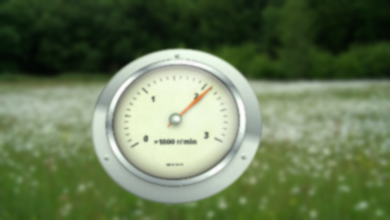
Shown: 2100; rpm
